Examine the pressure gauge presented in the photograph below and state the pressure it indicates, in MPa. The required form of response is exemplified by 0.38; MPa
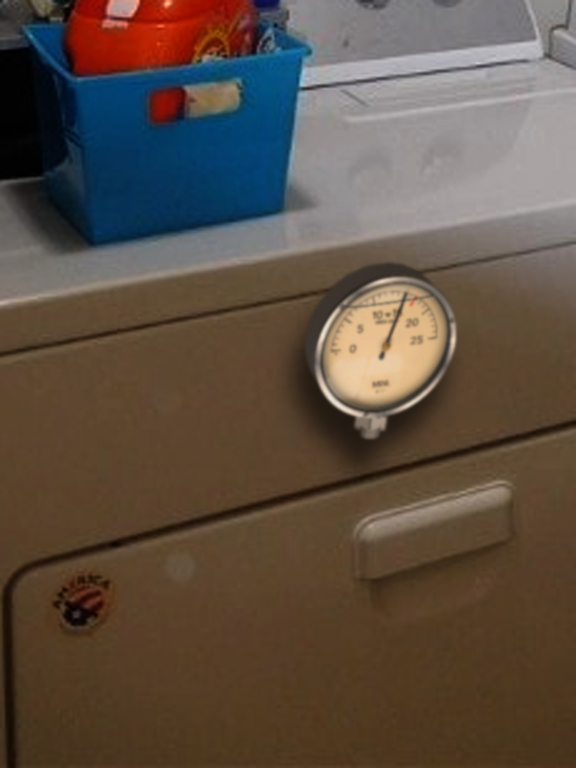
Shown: 15; MPa
